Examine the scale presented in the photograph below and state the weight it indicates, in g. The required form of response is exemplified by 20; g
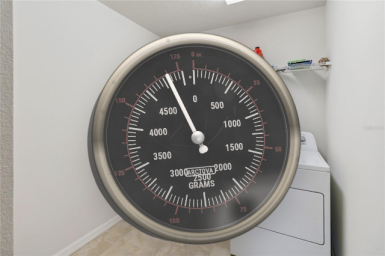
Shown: 4800; g
